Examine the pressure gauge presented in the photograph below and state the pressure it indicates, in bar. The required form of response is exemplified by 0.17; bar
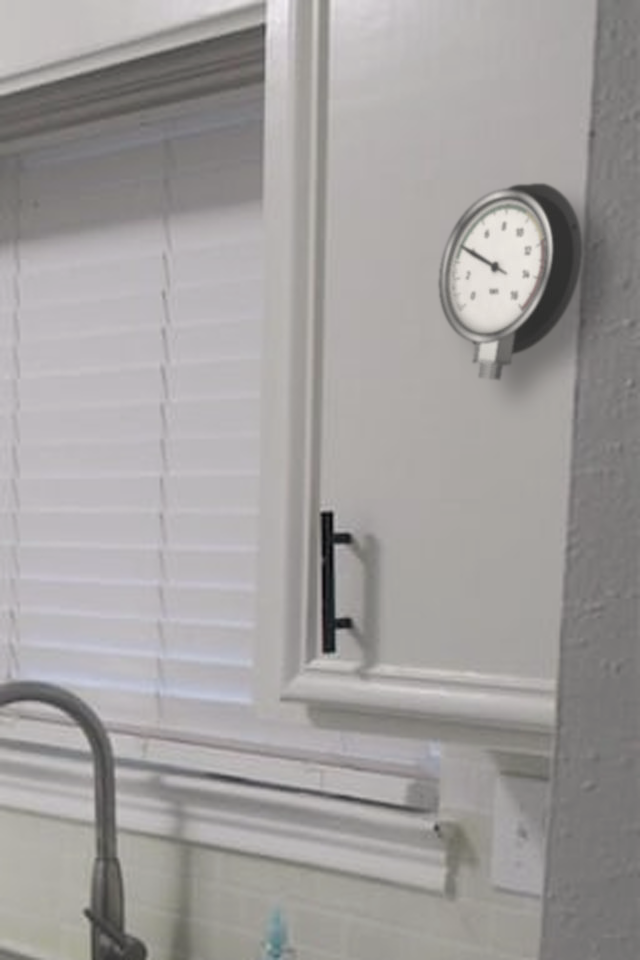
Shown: 4; bar
